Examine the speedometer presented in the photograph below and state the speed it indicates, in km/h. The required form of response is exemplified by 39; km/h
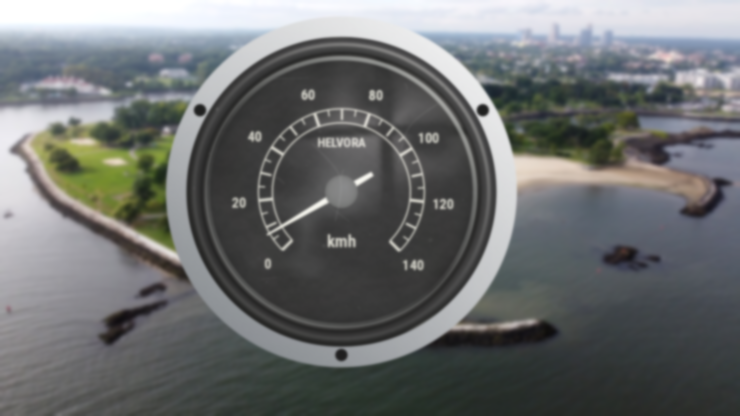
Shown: 7.5; km/h
